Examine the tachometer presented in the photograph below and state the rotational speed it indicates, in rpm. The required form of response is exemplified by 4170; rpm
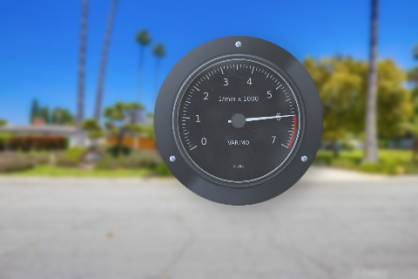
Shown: 6000; rpm
